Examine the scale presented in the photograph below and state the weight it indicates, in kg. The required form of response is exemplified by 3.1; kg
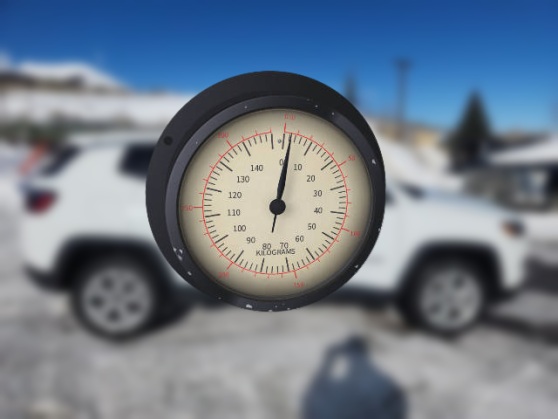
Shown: 2; kg
